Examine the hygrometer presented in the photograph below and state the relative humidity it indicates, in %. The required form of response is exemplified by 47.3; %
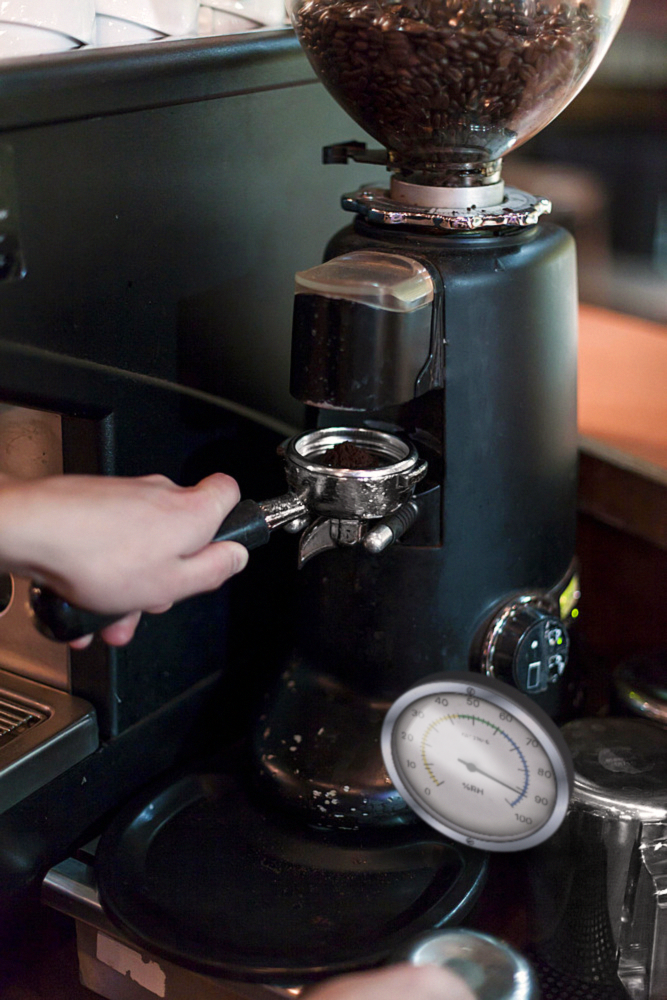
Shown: 90; %
